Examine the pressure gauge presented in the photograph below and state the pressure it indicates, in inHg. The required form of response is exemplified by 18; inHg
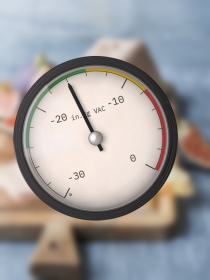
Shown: -16; inHg
